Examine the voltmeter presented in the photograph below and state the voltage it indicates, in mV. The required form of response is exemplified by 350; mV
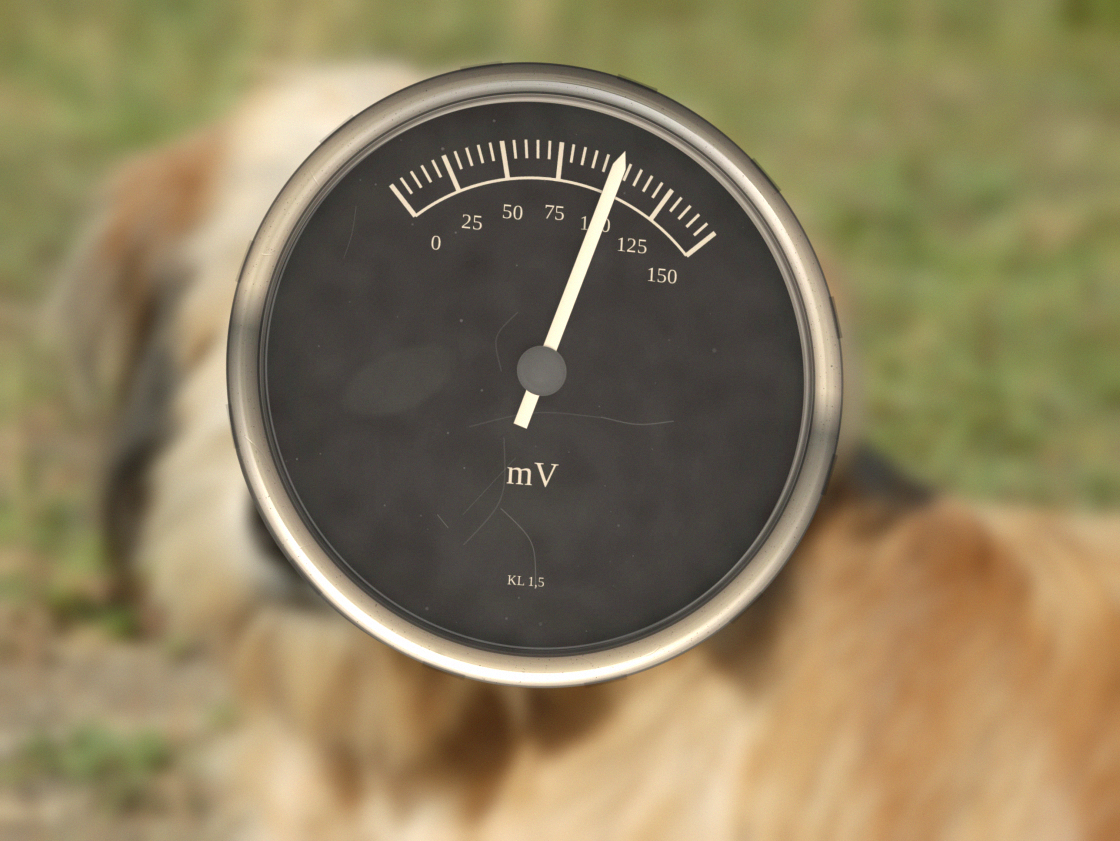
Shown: 100; mV
